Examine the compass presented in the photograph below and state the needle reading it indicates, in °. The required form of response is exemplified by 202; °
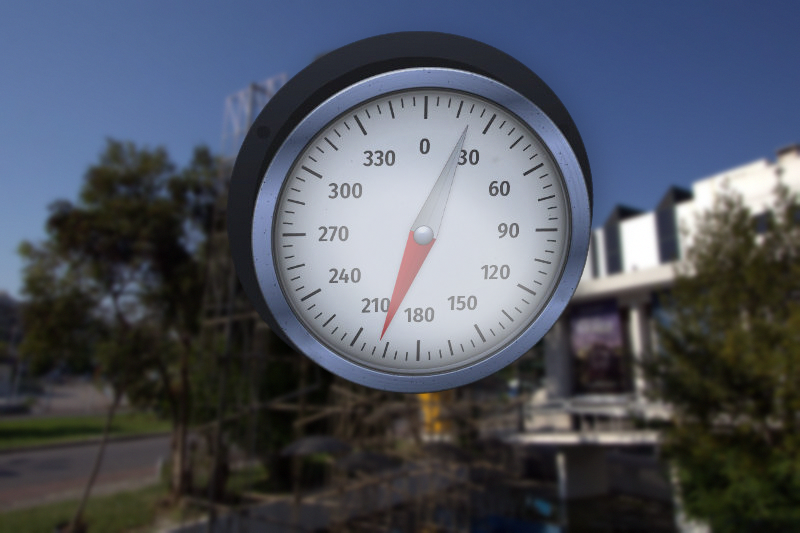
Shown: 200; °
